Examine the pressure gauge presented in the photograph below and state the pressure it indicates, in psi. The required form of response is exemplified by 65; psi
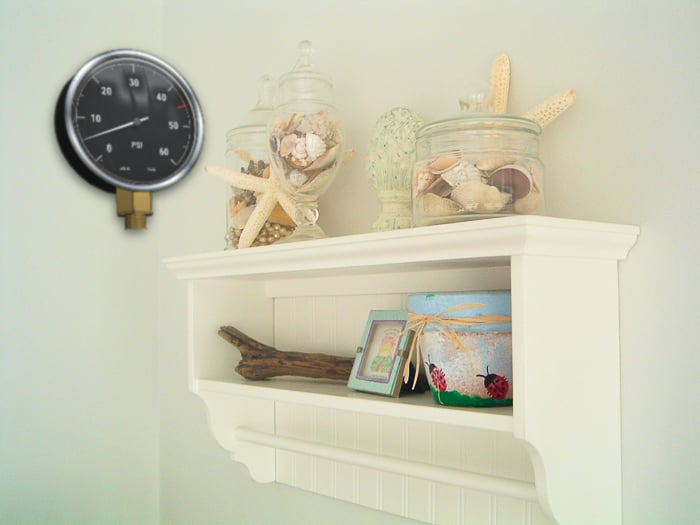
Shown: 5; psi
